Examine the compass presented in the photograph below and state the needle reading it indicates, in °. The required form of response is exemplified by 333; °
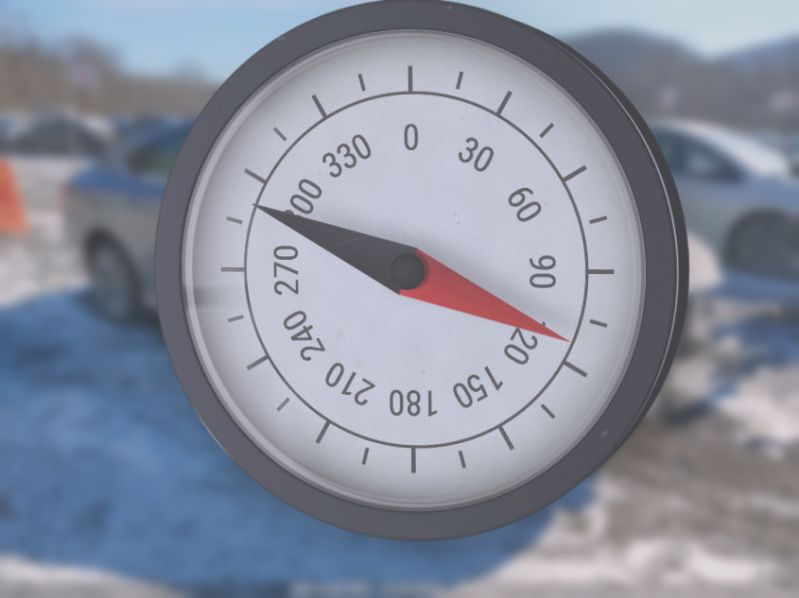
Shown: 112.5; °
